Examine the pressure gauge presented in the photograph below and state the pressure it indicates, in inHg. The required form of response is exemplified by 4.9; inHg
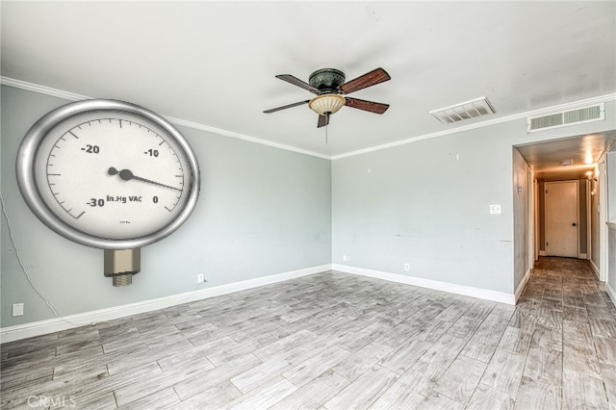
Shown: -3; inHg
